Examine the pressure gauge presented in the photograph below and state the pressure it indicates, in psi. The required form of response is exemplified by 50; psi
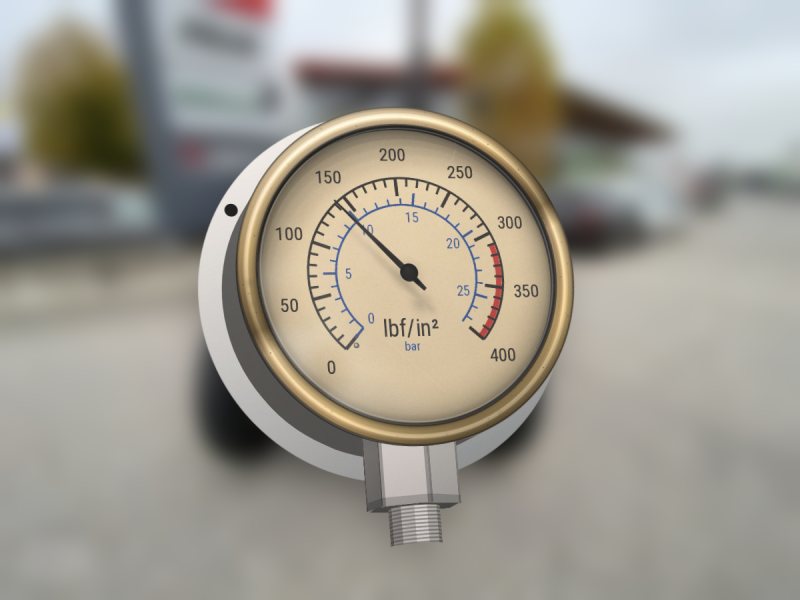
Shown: 140; psi
